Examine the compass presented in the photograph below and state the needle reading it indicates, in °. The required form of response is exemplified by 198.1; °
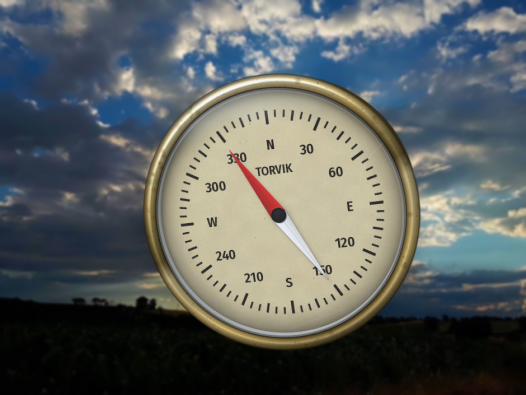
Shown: 330; °
